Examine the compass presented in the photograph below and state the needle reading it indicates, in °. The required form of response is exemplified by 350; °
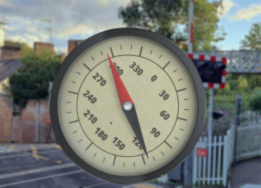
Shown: 295; °
